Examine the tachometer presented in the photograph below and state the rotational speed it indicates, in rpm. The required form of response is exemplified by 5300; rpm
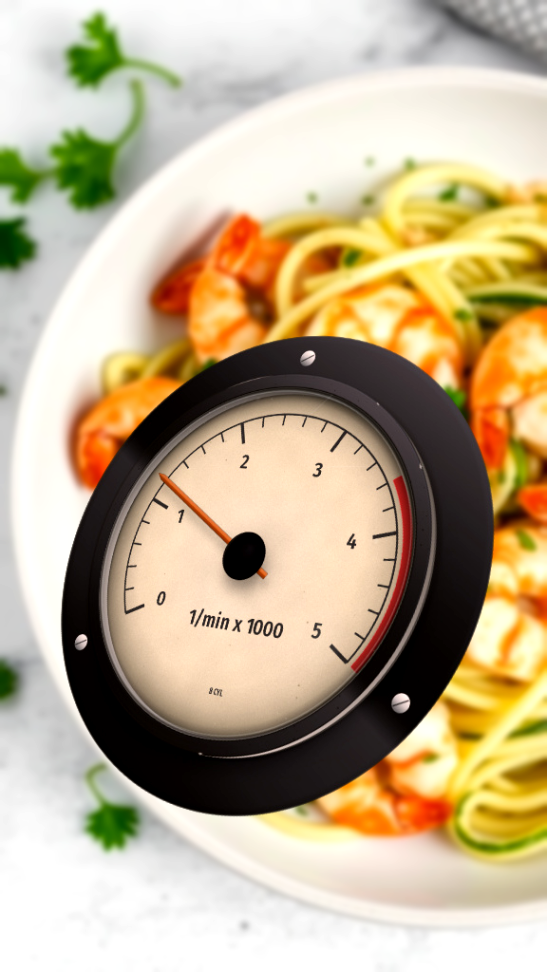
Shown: 1200; rpm
